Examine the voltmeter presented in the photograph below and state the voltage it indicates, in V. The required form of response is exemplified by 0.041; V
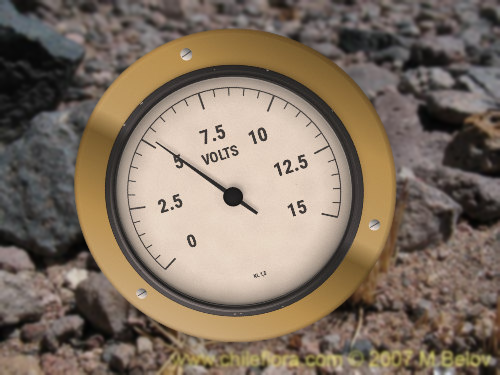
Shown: 5.25; V
